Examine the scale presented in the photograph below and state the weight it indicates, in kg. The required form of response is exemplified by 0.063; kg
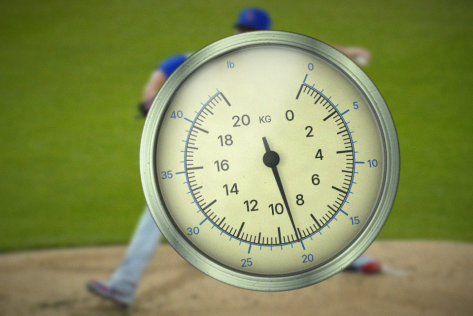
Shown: 9.2; kg
